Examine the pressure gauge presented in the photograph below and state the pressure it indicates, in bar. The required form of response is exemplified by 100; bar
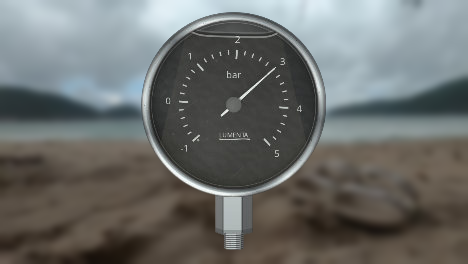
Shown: 3; bar
